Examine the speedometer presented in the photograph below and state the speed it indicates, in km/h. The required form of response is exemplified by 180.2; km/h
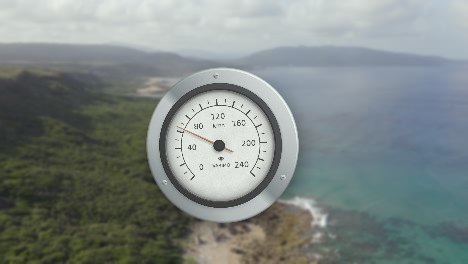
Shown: 65; km/h
